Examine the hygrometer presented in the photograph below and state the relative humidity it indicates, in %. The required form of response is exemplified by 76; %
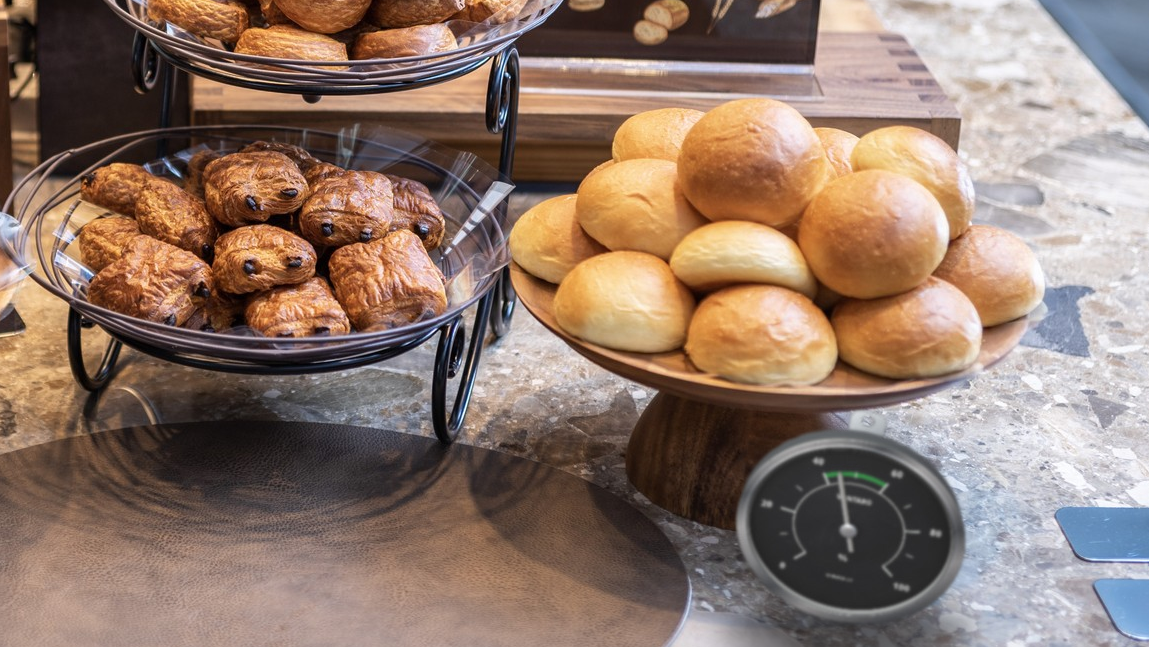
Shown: 45; %
